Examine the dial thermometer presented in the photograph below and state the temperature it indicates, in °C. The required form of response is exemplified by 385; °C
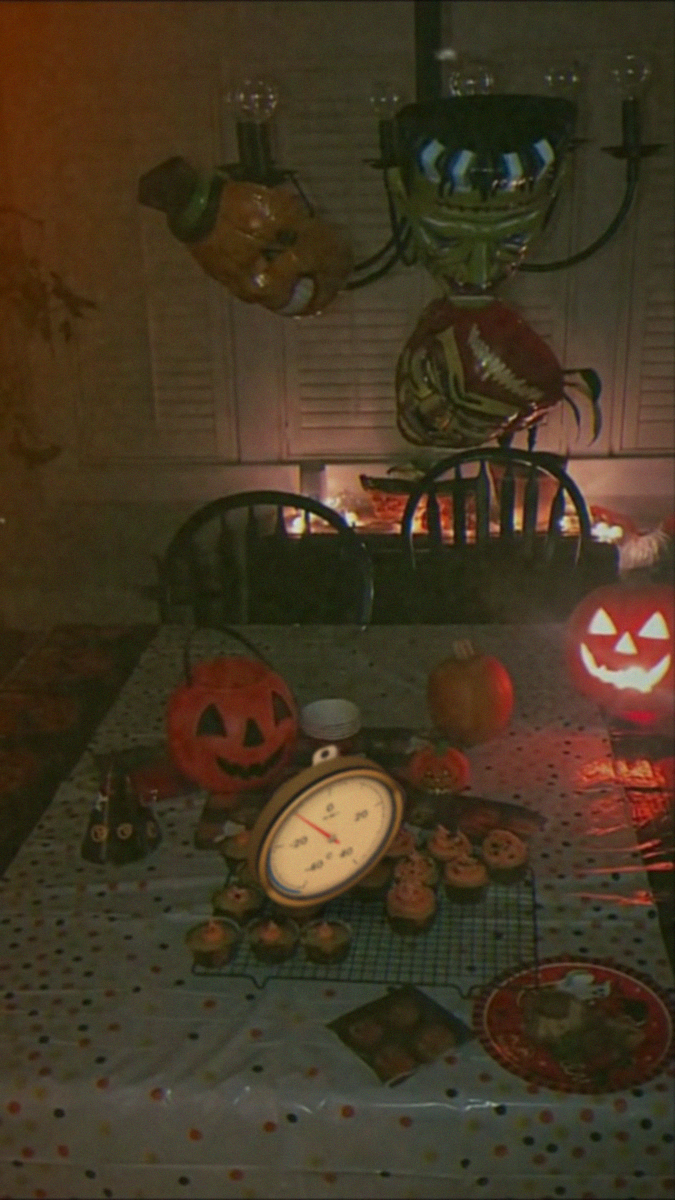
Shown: -10; °C
